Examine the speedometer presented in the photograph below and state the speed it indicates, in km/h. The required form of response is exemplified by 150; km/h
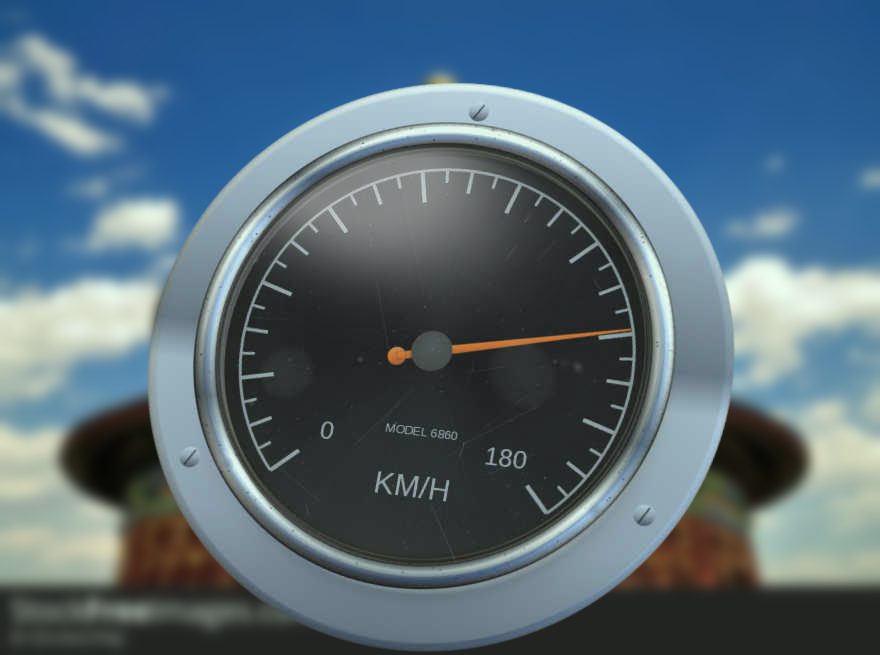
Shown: 140; km/h
